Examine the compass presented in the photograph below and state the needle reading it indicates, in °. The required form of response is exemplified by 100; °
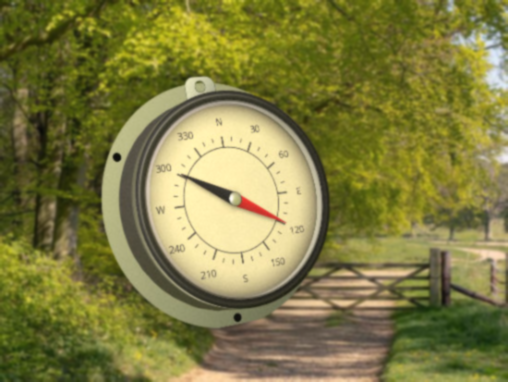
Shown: 120; °
